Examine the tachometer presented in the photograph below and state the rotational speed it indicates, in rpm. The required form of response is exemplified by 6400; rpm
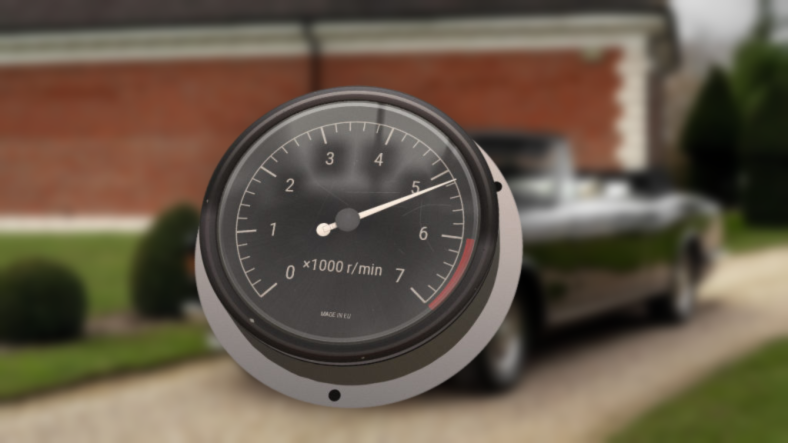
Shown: 5200; rpm
